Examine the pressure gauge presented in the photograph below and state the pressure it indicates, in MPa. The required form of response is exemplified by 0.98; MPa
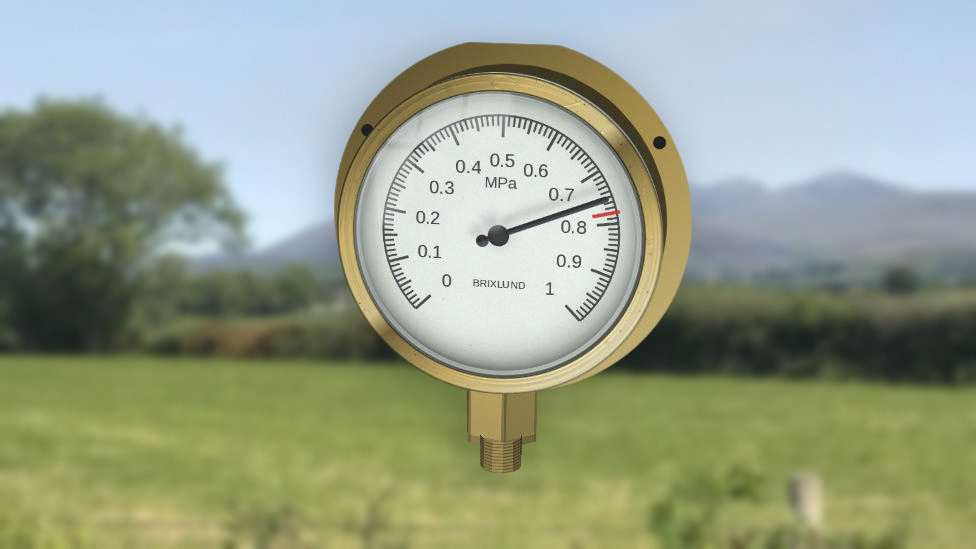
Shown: 0.75; MPa
